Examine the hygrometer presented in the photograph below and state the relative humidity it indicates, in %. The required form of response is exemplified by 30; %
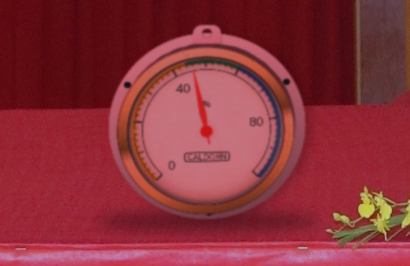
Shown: 46; %
